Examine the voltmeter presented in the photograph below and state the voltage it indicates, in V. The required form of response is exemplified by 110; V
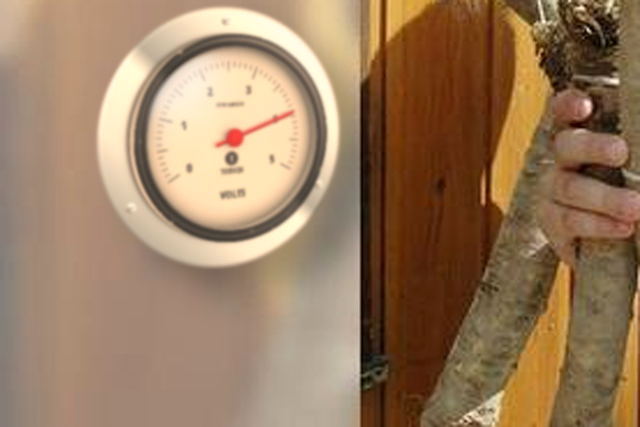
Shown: 4; V
